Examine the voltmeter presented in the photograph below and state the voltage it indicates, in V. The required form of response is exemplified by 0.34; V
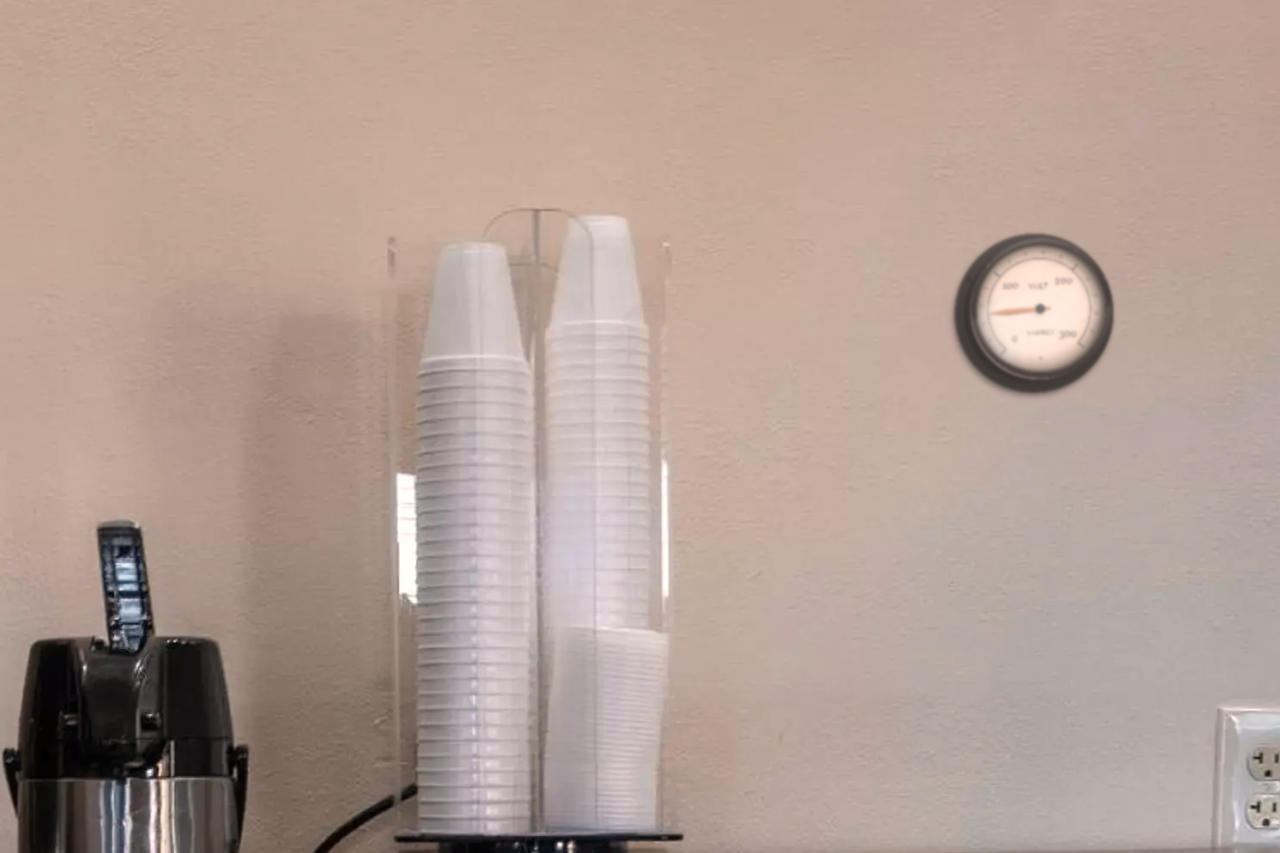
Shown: 50; V
